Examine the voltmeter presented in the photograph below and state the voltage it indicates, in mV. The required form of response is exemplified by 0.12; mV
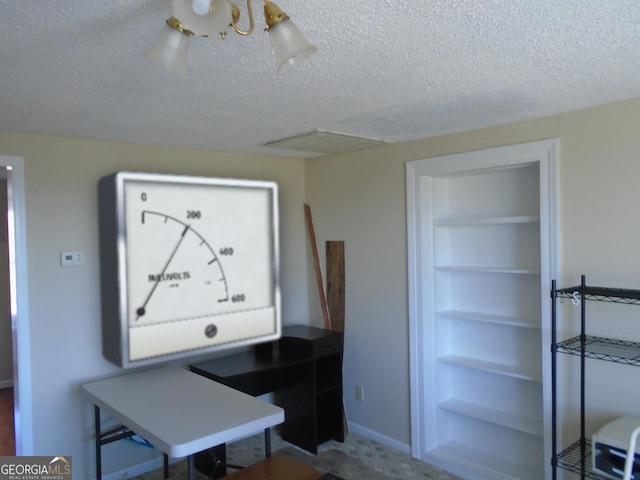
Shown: 200; mV
